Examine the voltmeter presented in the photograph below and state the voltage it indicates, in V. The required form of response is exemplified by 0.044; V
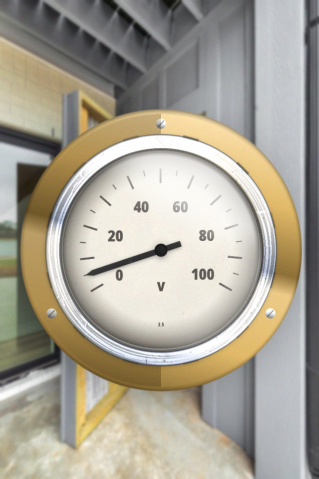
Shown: 5; V
